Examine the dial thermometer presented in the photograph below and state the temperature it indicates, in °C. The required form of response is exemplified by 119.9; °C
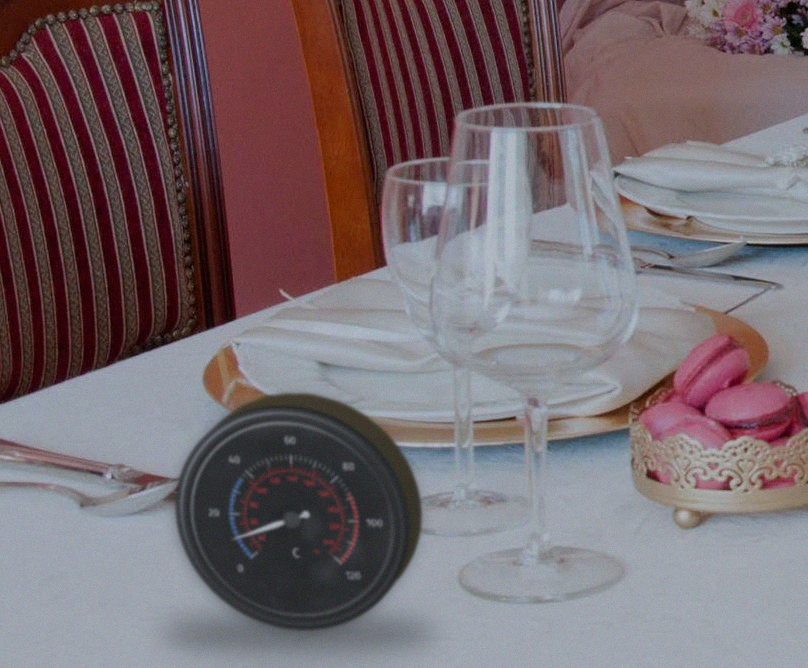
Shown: 10; °C
